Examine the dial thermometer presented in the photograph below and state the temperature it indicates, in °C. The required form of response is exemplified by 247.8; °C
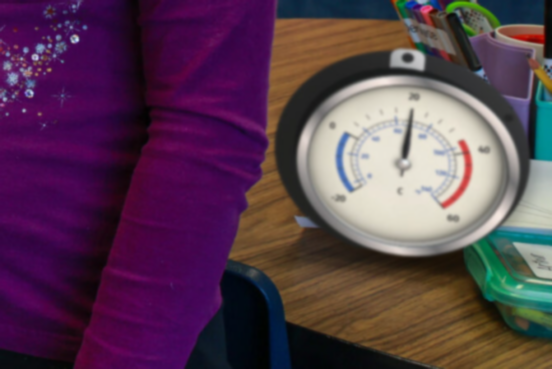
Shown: 20; °C
